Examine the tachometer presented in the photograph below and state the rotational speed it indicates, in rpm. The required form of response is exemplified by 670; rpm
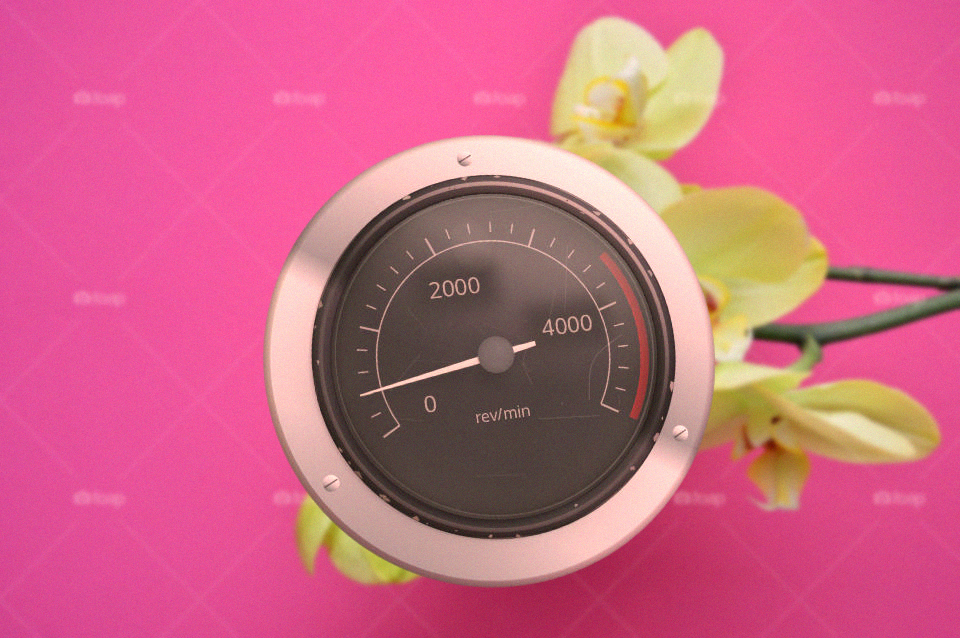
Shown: 400; rpm
